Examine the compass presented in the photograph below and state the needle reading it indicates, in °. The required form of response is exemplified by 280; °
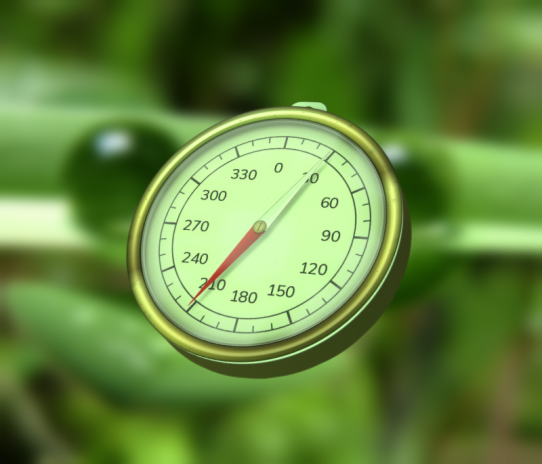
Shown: 210; °
